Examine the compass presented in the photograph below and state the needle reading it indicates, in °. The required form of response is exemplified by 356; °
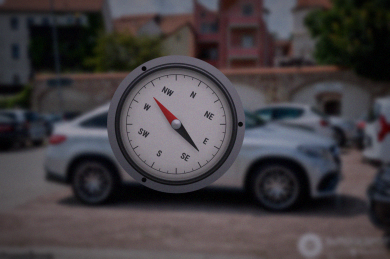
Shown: 290; °
